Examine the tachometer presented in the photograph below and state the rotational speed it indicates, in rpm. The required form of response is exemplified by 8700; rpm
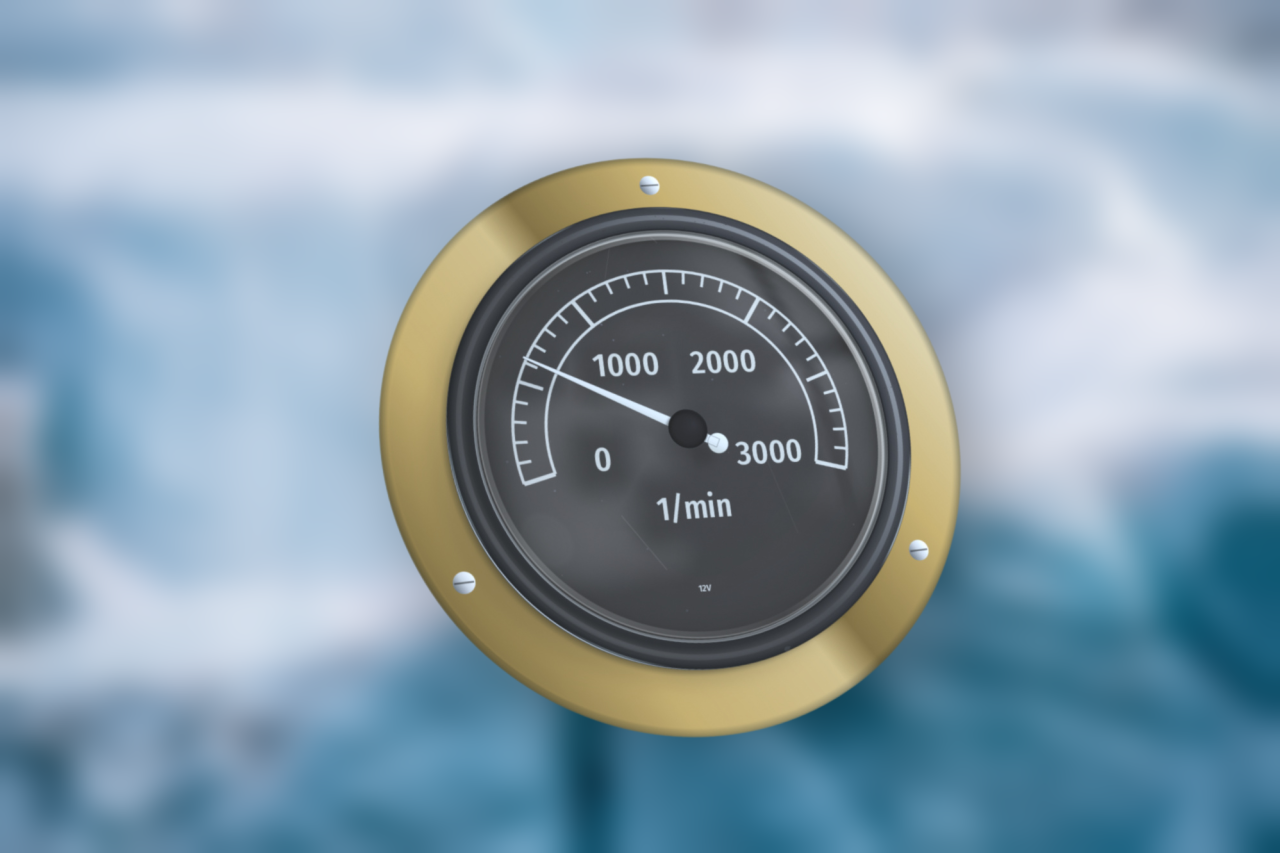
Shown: 600; rpm
